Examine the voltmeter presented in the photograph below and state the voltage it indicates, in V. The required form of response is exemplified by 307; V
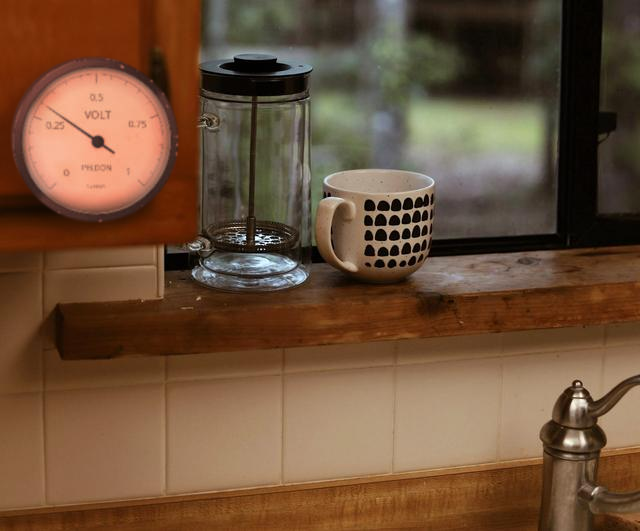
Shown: 0.3; V
